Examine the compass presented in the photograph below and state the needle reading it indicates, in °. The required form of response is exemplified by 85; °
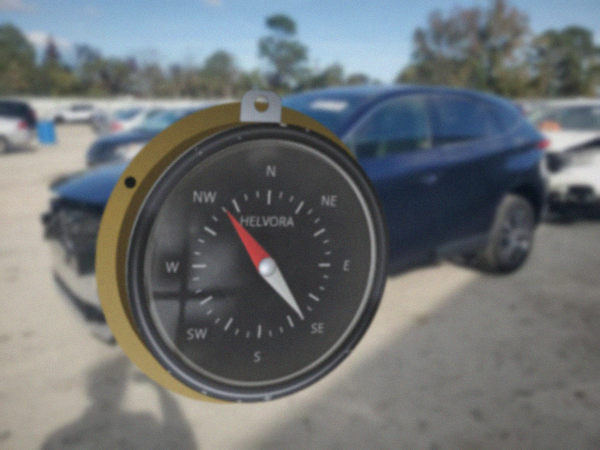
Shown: 320; °
